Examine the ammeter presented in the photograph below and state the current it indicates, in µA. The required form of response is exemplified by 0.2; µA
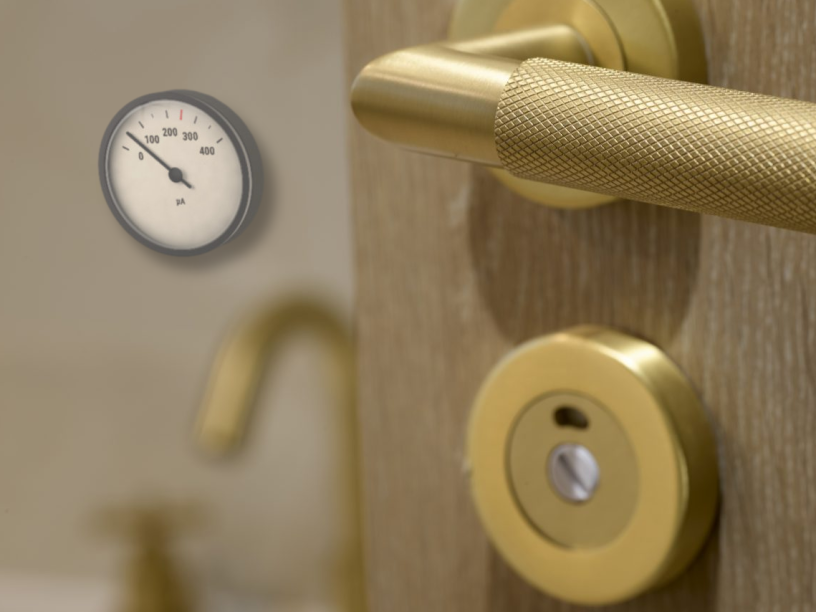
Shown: 50; µA
